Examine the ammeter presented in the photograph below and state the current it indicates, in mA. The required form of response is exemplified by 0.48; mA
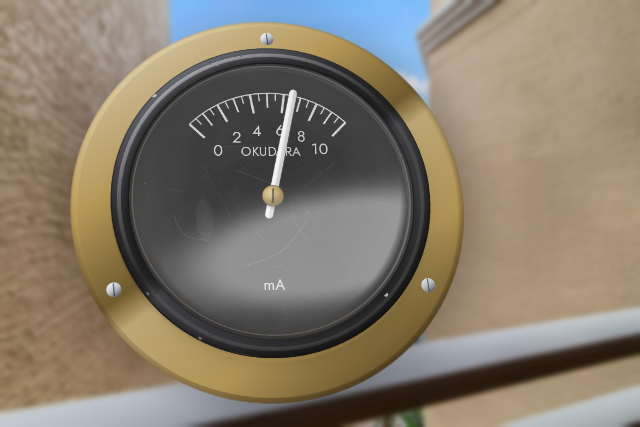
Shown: 6.5; mA
